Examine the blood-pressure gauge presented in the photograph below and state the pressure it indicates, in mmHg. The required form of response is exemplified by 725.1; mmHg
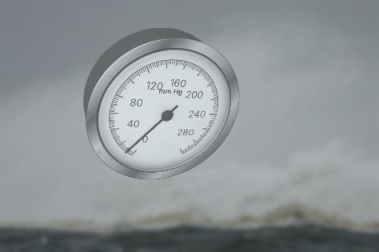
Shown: 10; mmHg
